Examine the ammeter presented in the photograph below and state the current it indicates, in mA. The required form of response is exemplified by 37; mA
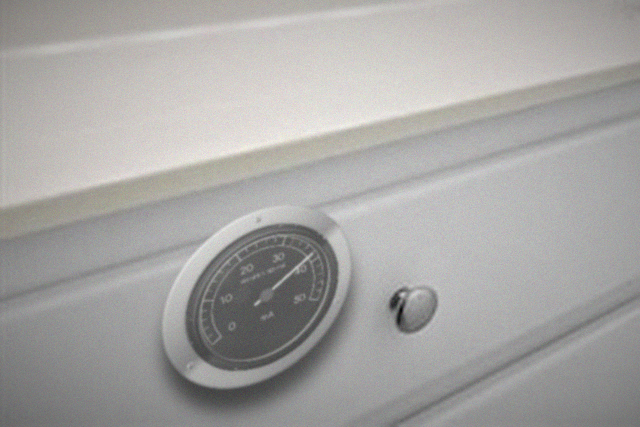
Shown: 38; mA
